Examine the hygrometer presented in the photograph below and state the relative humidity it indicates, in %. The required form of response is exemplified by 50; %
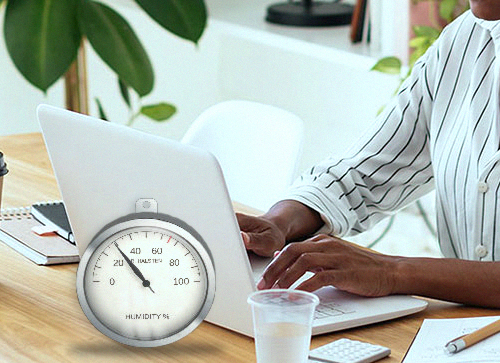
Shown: 30; %
